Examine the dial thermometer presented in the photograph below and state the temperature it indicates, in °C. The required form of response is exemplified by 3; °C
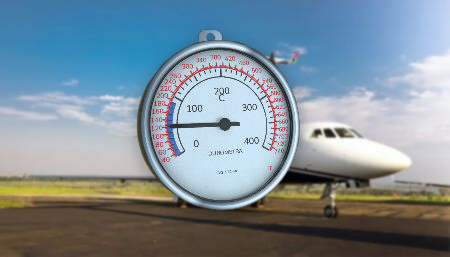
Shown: 50; °C
